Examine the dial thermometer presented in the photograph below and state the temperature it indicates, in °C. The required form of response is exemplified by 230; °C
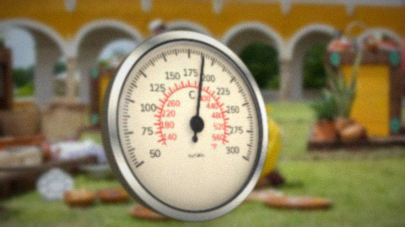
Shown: 187.5; °C
